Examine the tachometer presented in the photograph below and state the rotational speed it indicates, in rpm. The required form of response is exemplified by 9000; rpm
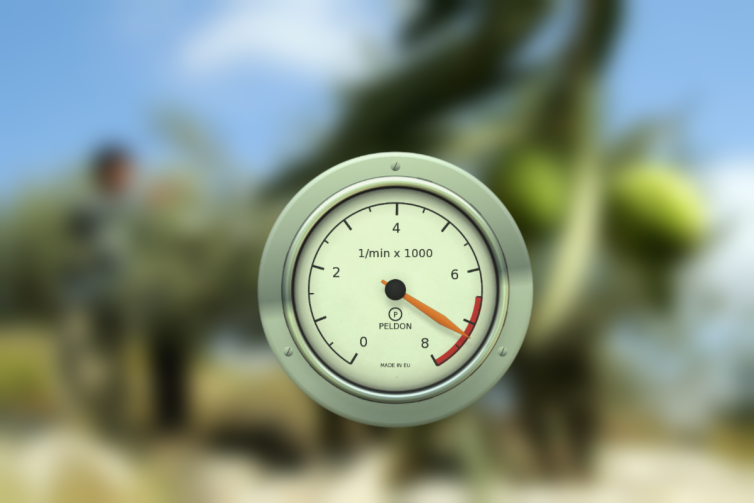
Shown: 7250; rpm
